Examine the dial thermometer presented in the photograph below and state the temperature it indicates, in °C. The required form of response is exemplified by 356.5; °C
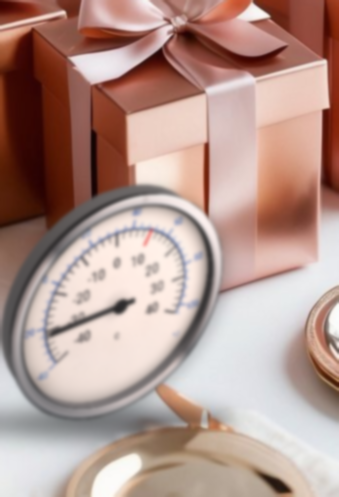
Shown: -30; °C
